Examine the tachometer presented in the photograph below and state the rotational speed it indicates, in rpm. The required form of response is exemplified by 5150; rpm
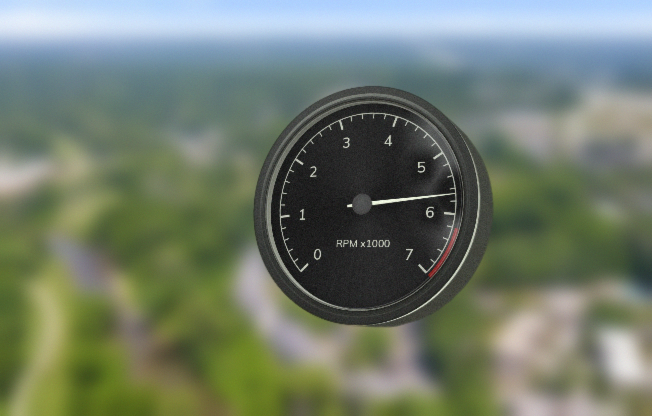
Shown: 5700; rpm
